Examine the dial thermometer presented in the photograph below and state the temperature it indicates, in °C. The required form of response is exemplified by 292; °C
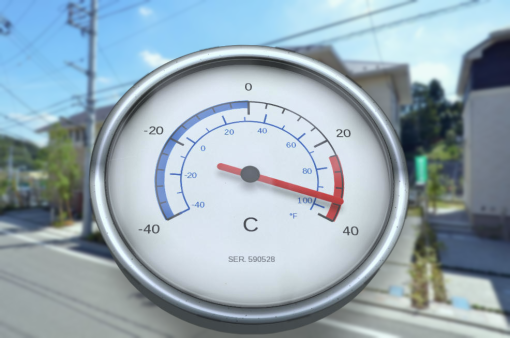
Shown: 36; °C
